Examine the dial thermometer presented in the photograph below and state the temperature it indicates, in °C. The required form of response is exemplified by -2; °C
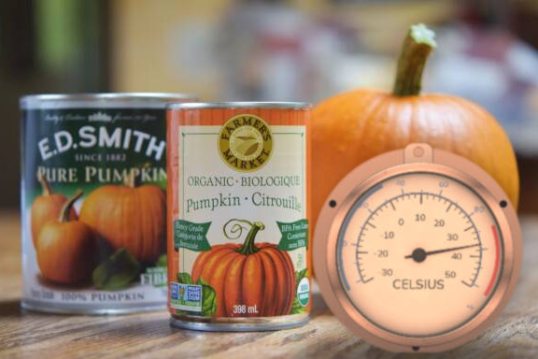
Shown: 36; °C
